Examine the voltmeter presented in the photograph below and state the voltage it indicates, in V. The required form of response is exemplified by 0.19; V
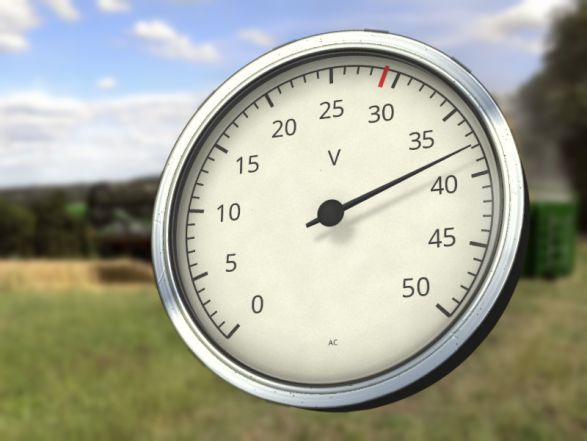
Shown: 38; V
